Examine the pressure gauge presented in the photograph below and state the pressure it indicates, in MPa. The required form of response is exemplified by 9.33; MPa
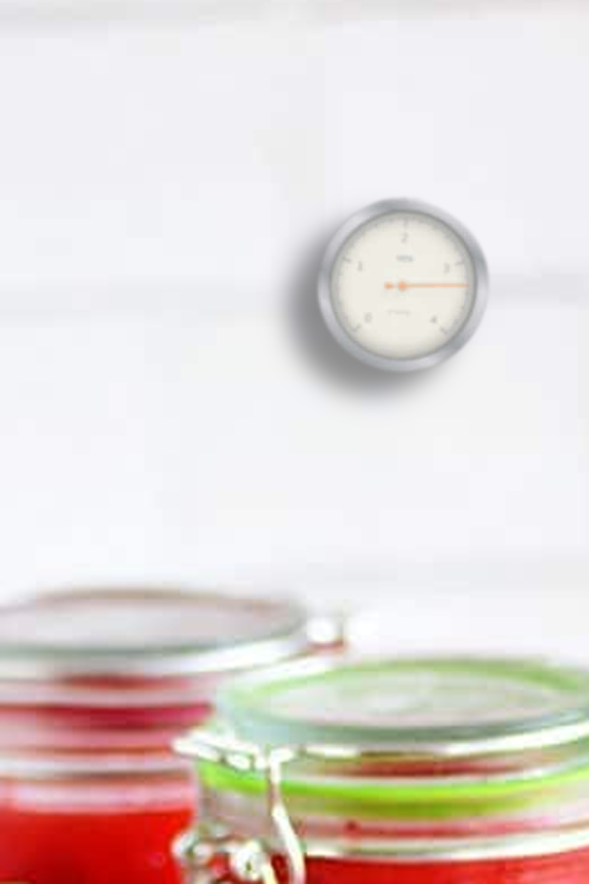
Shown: 3.3; MPa
